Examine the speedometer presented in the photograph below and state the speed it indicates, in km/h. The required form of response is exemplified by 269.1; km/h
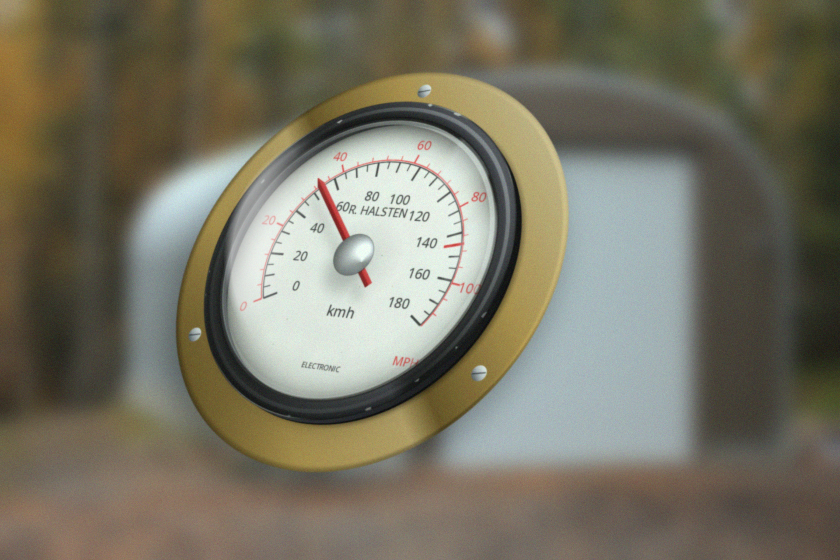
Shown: 55; km/h
